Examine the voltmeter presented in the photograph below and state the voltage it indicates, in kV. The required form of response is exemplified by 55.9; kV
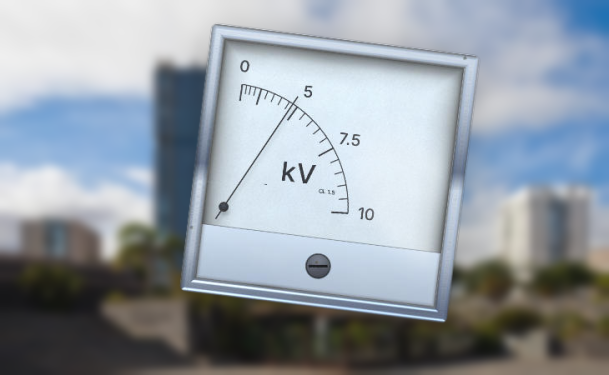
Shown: 4.75; kV
